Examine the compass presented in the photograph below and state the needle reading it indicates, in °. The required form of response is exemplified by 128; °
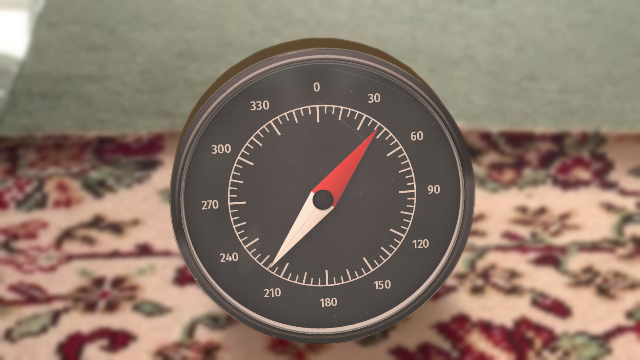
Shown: 40; °
